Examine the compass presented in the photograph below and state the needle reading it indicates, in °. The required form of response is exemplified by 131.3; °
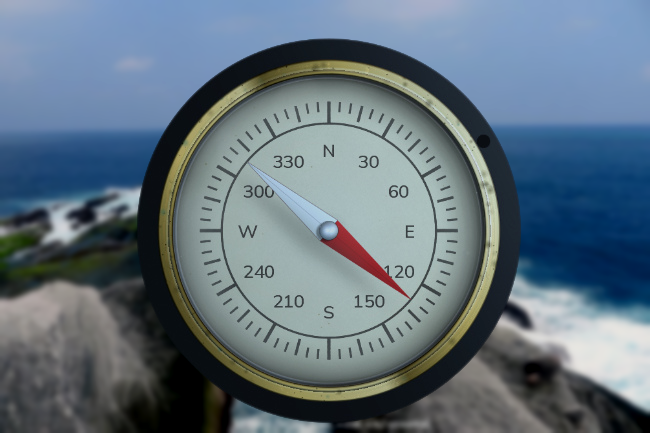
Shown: 130; °
